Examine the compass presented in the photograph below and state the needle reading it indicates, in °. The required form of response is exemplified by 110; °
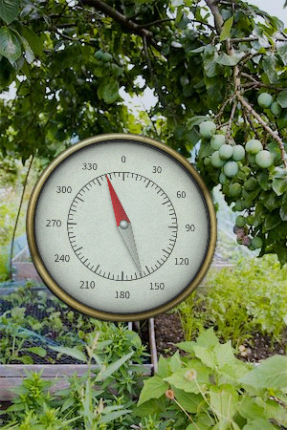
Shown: 340; °
